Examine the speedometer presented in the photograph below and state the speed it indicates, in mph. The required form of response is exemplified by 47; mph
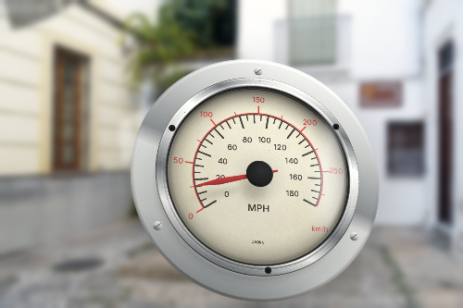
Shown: 15; mph
